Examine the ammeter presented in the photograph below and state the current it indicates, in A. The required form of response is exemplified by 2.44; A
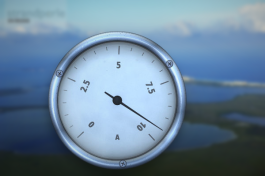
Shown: 9.5; A
